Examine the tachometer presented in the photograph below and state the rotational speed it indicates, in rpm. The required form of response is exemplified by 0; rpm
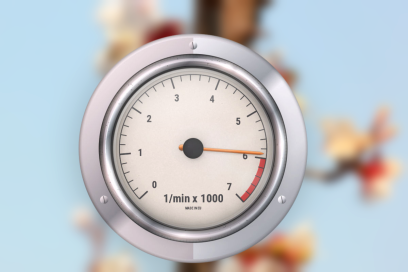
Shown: 5900; rpm
